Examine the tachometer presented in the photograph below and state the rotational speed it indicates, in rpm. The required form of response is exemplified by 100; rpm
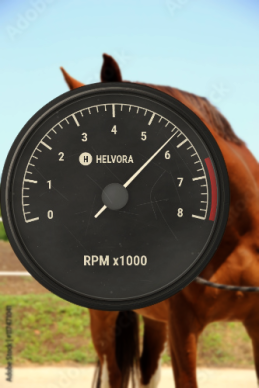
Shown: 5700; rpm
